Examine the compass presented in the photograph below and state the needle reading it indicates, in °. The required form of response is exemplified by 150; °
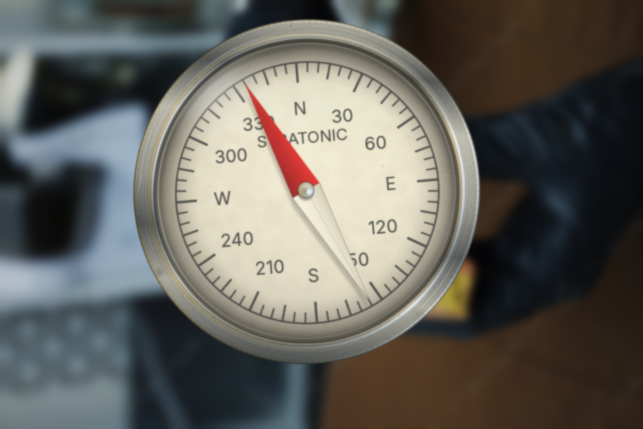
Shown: 335; °
